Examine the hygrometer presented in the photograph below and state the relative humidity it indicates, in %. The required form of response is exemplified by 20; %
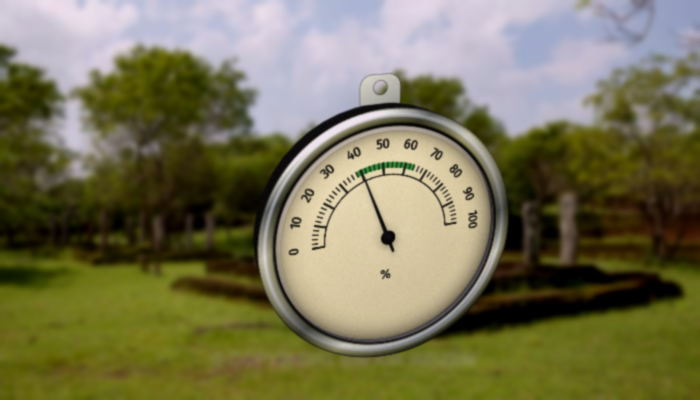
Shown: 40; %
